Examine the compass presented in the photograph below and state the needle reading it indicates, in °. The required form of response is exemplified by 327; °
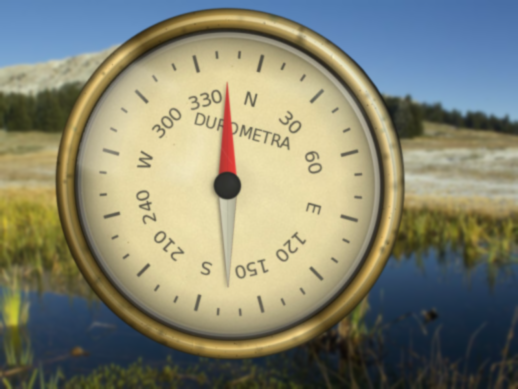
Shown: 345; °
